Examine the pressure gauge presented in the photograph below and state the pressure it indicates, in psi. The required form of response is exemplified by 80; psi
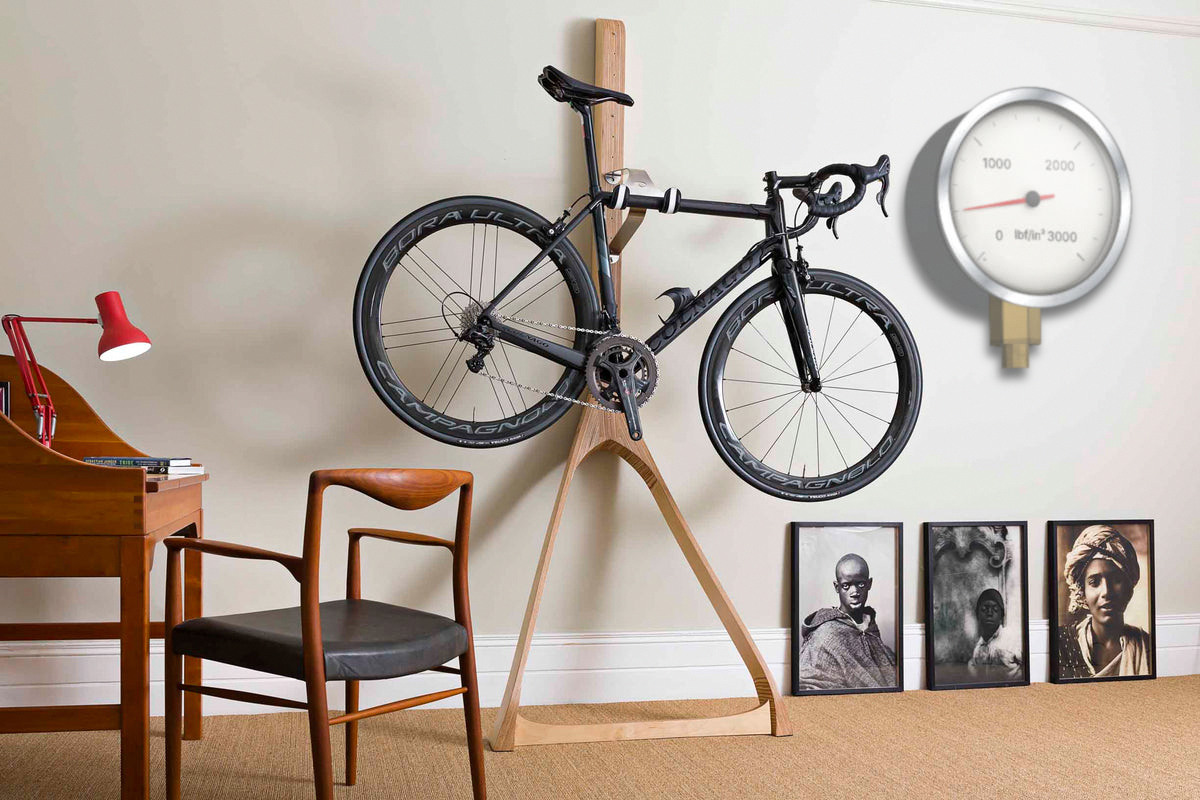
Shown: 400; psi
